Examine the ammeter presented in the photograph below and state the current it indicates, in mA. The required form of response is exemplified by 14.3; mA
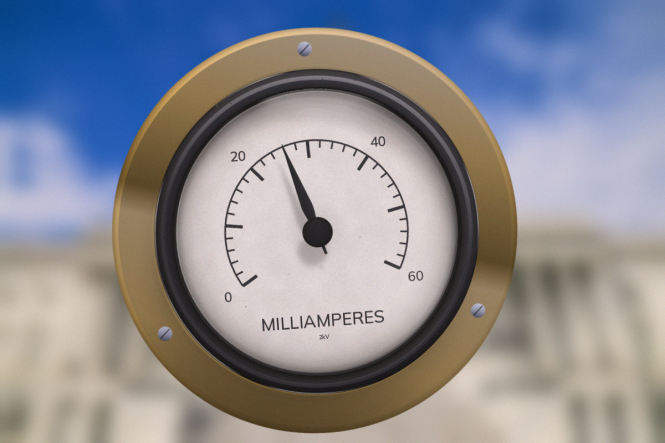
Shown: 26; mA
